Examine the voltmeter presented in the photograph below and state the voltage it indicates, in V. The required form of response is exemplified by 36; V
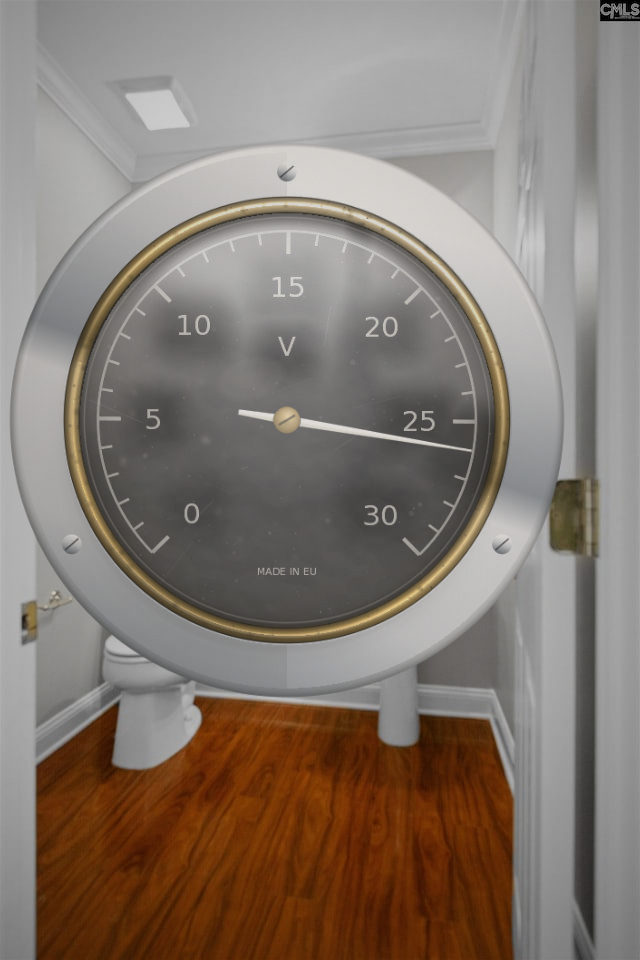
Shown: 26; V
